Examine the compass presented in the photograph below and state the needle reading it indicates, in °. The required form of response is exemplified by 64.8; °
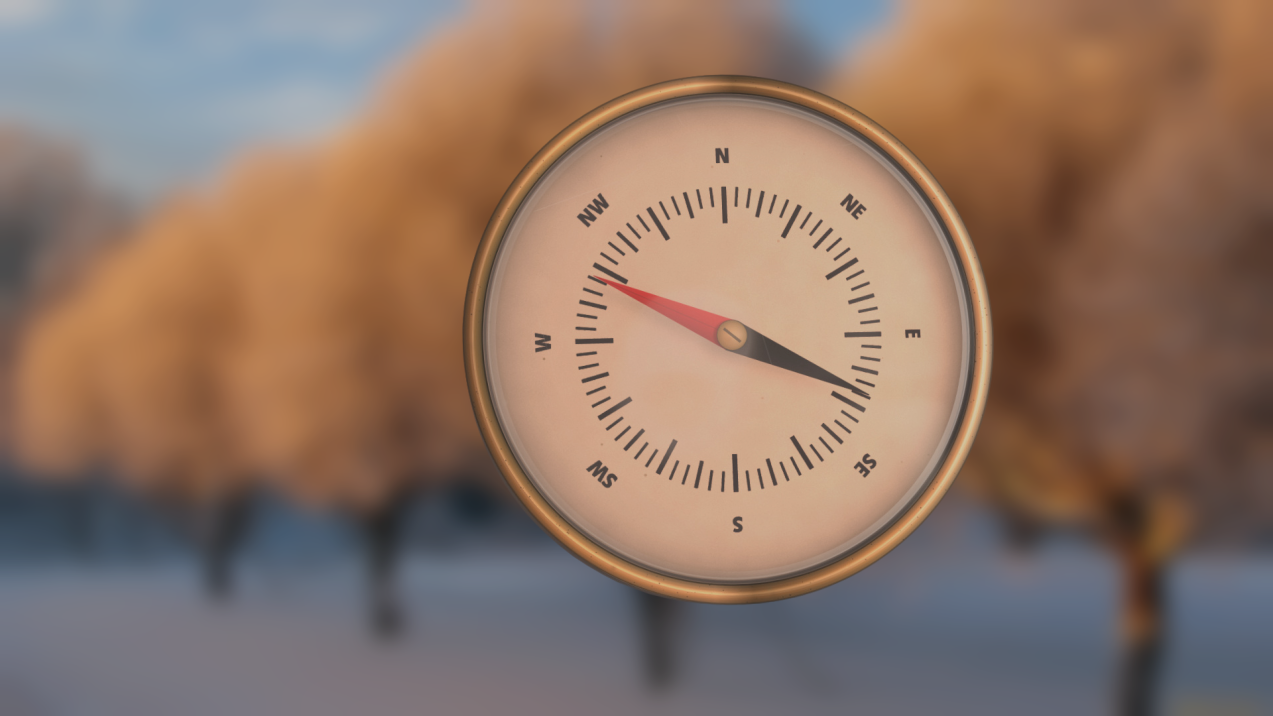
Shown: 295; °
